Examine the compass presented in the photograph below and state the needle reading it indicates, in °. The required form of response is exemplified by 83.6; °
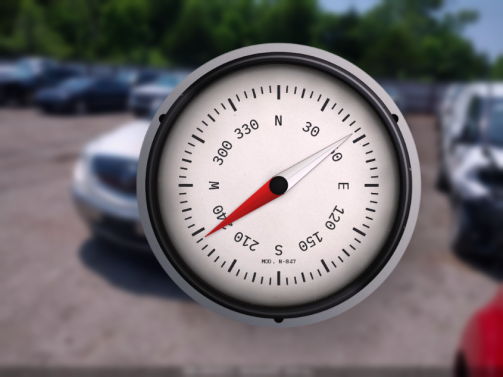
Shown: 235; °
